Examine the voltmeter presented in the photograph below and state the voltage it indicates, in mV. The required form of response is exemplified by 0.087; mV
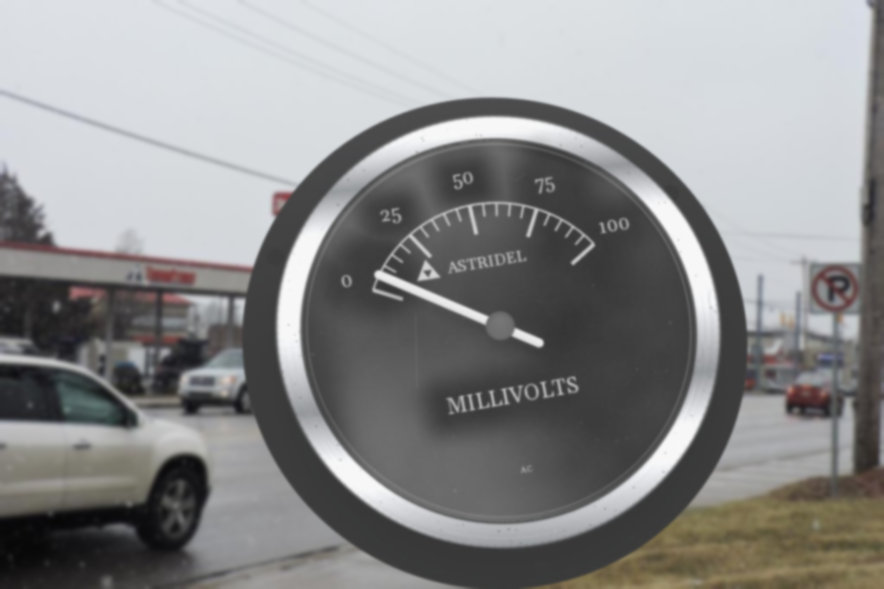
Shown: 5; mV
